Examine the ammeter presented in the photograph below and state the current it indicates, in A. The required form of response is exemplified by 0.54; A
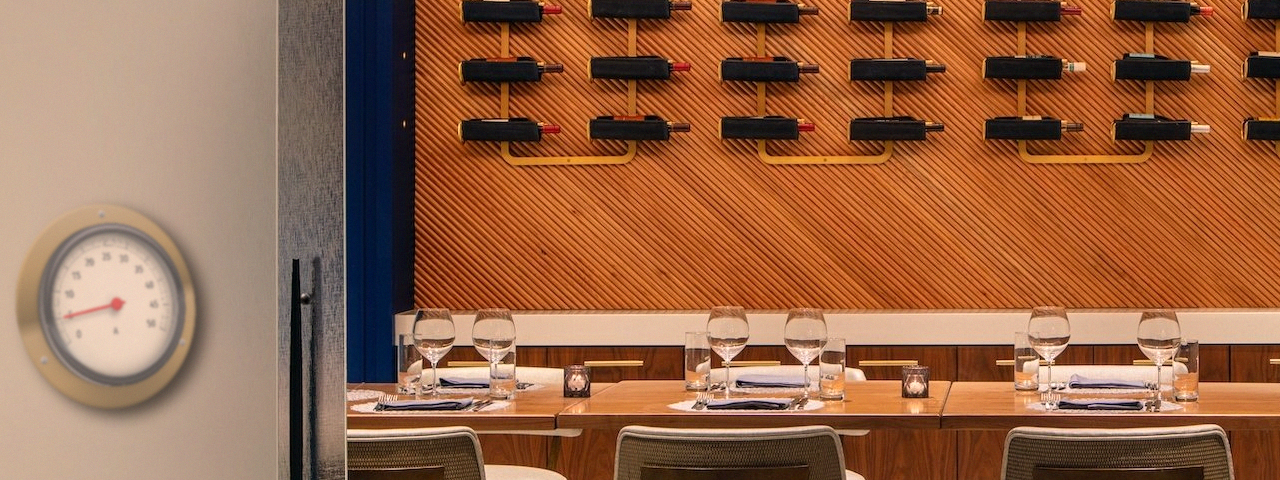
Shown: 5; A
